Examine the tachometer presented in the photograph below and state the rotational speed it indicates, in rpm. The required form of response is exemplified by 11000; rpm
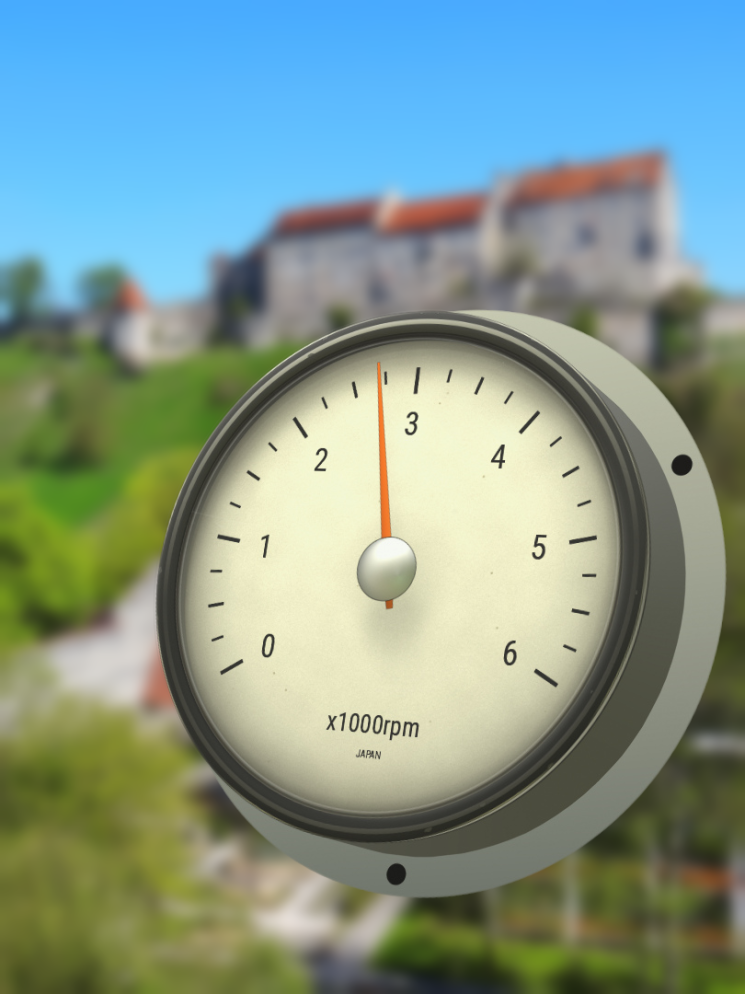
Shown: 2750; rpm
